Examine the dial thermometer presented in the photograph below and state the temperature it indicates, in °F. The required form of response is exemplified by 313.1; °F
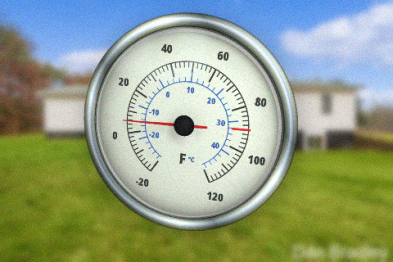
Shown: 6; °F
